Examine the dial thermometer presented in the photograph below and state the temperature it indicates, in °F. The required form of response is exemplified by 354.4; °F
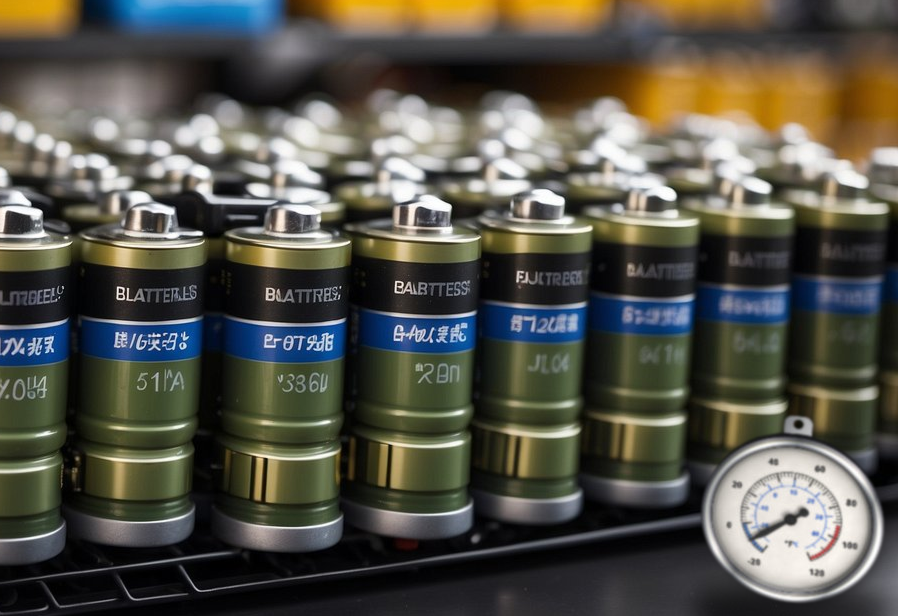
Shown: -10; °F
